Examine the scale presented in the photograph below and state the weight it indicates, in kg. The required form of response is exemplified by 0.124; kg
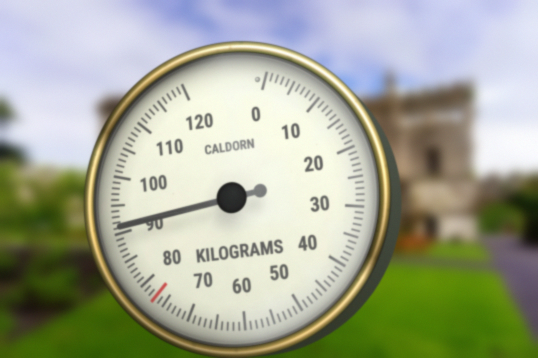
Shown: 91; kg
